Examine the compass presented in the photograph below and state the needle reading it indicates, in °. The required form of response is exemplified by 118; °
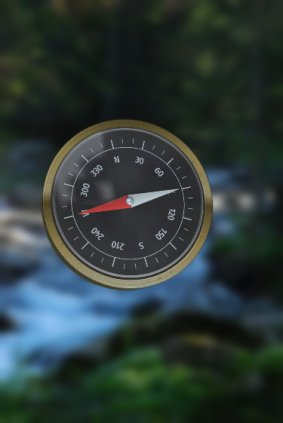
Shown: 270; °
